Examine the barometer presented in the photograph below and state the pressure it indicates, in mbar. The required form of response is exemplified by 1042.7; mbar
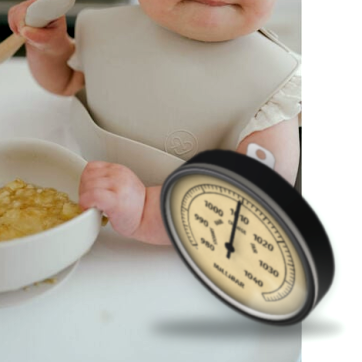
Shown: 1010; mbar
